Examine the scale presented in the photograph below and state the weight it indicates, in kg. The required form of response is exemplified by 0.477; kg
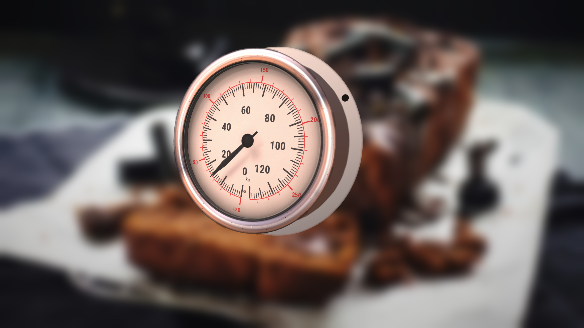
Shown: 15; kg
